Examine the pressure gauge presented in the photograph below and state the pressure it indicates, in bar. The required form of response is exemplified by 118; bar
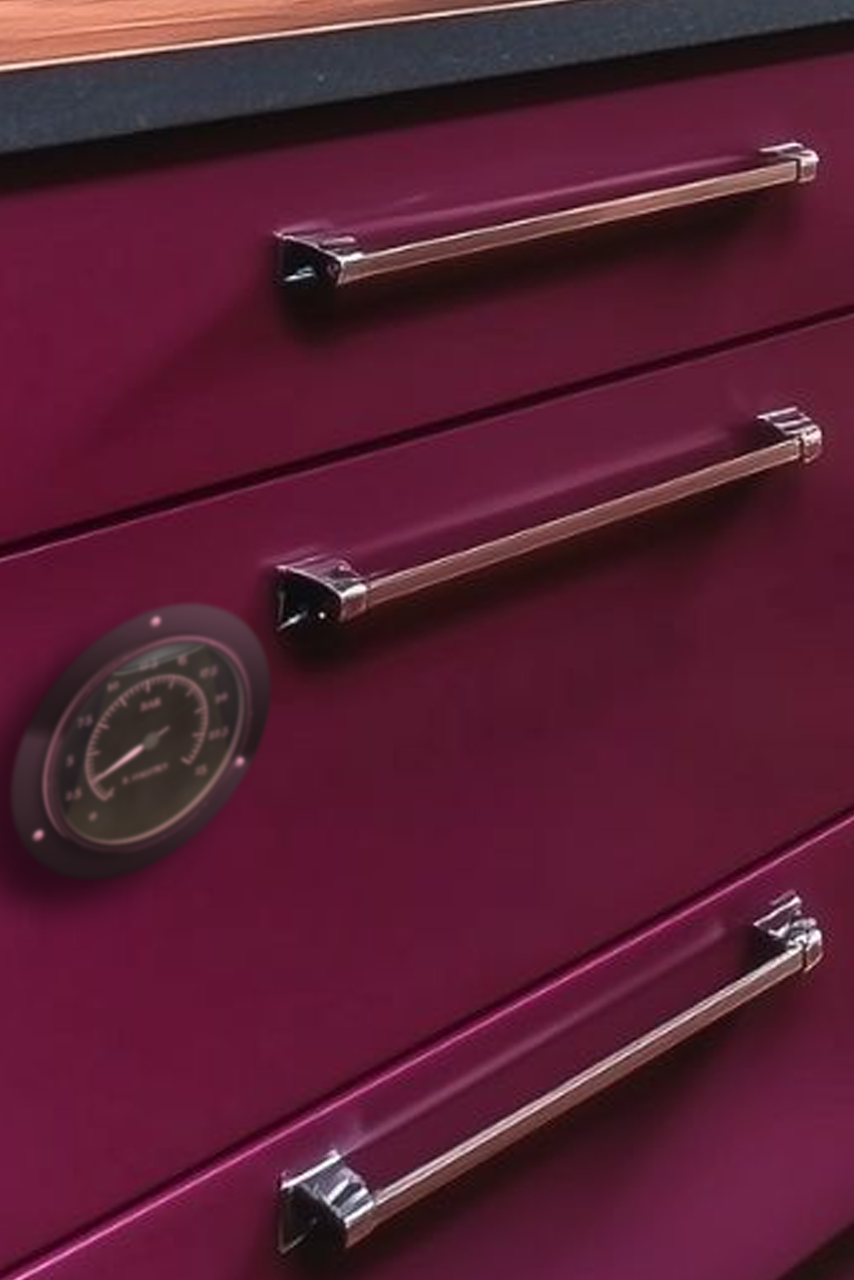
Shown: 2.5; bar
